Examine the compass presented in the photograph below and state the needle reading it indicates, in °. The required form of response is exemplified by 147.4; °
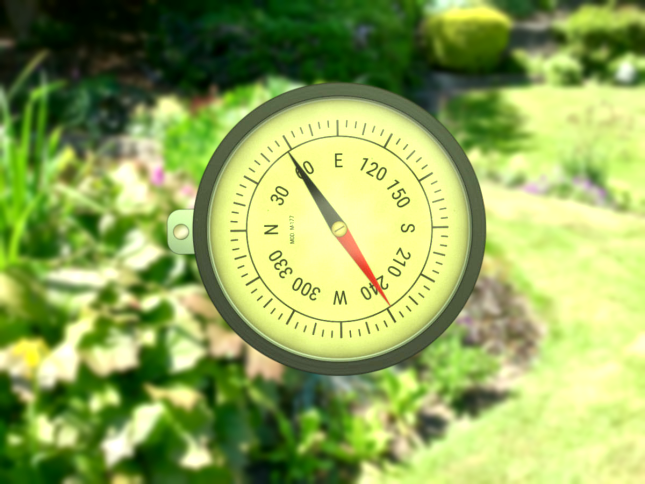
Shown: 237.5; °
